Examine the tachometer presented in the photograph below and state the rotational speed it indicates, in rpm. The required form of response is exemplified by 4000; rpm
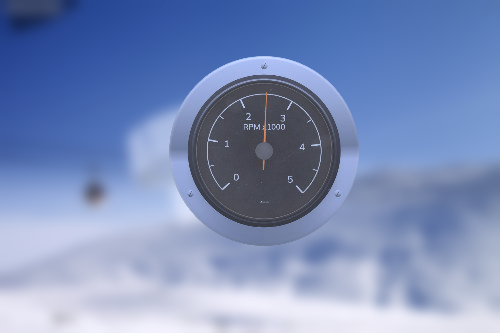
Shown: 2500; rpm
